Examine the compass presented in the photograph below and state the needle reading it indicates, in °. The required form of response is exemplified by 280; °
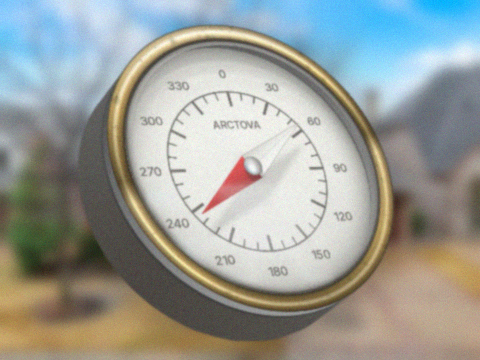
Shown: 235; °
